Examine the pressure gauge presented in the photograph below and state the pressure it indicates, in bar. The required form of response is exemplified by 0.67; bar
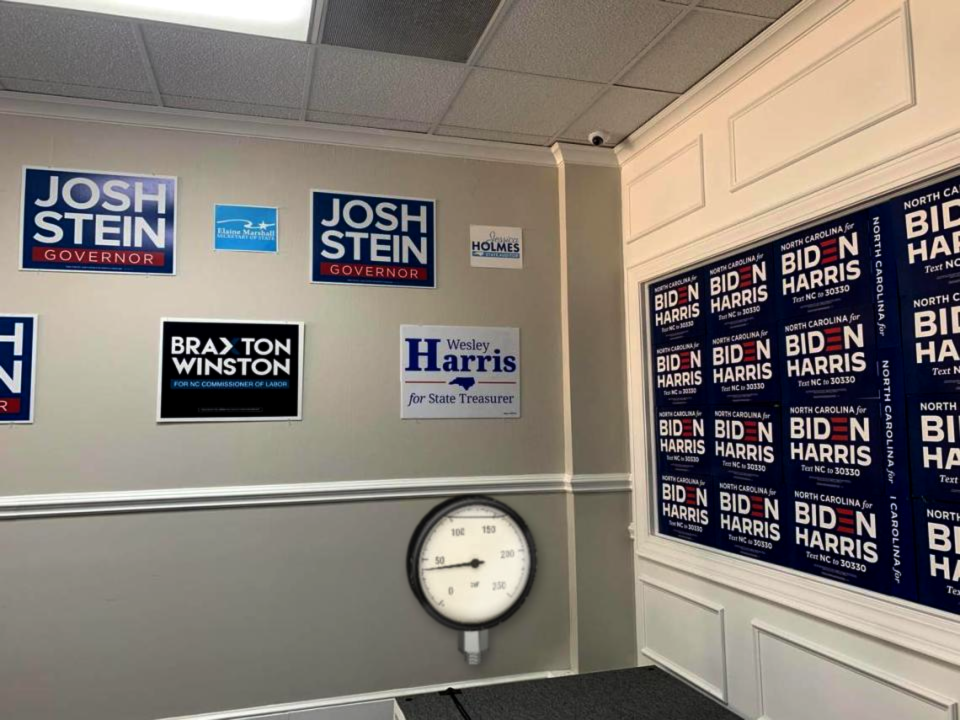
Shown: 40; bar
